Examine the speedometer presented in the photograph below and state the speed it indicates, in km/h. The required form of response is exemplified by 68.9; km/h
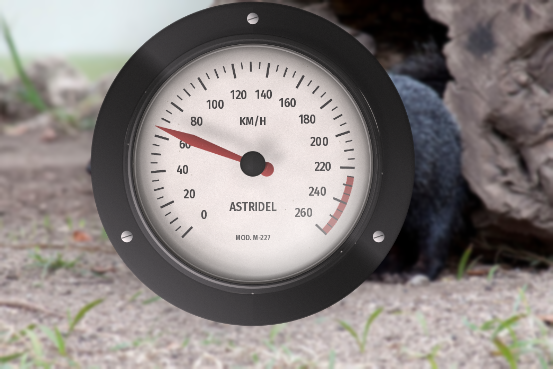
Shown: 65; km/h
